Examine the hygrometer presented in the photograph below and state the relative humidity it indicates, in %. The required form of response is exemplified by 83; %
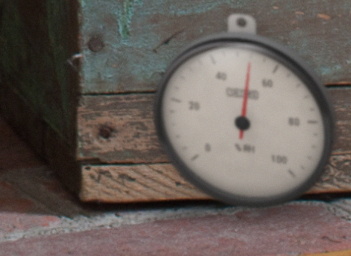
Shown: 52; %
